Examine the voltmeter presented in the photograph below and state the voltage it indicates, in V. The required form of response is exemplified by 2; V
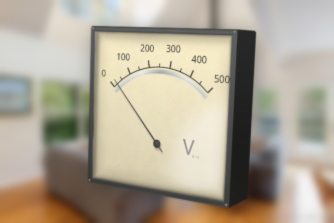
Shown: 25; V
